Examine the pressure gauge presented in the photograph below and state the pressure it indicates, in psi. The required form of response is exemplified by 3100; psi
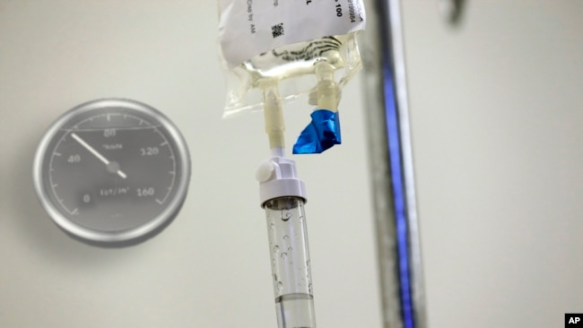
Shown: 55; psi
